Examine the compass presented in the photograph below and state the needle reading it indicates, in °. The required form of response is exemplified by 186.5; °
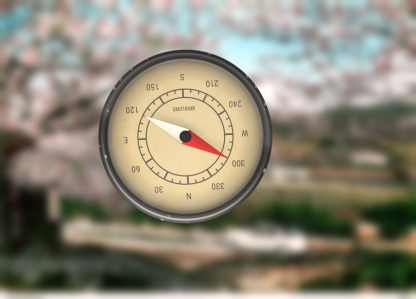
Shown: 300; °
